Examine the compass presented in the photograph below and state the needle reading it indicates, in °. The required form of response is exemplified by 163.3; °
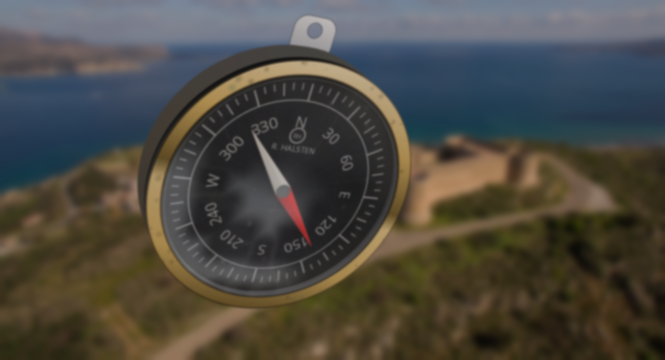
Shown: 140; °
